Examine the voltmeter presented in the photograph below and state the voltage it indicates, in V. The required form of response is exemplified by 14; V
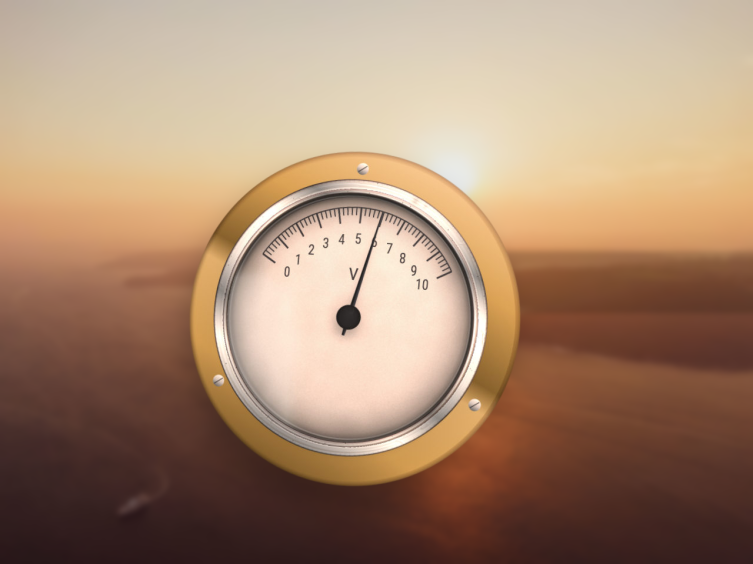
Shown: 6; V
